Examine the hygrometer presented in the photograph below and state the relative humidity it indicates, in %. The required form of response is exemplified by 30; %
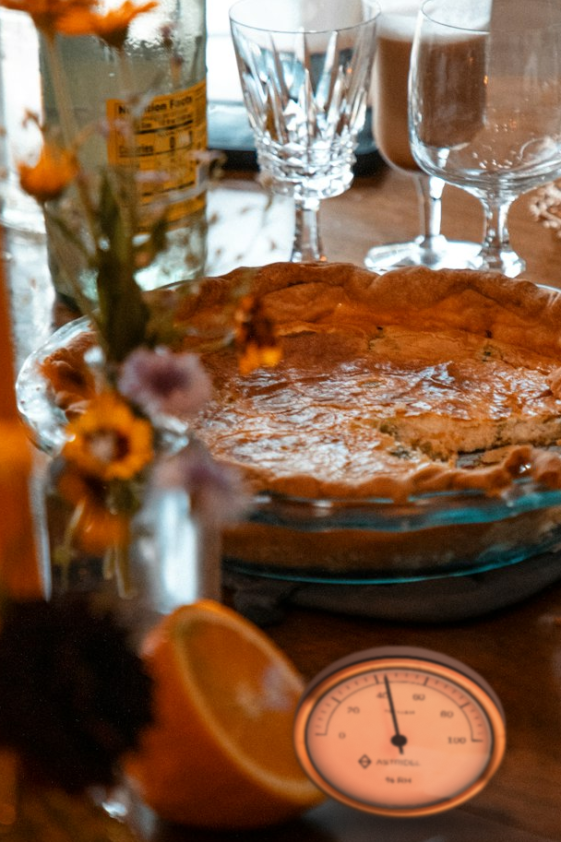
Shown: 44; %
